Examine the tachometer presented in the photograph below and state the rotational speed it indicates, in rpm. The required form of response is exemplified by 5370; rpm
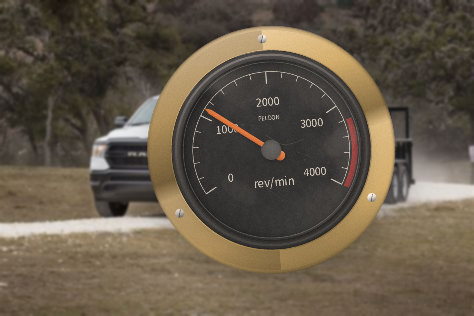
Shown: 1100; rpm
